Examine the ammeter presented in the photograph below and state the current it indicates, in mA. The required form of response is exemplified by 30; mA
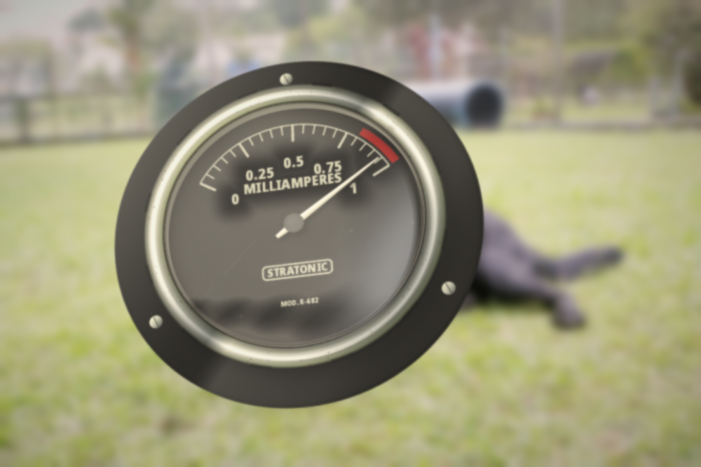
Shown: 0.95; mA
